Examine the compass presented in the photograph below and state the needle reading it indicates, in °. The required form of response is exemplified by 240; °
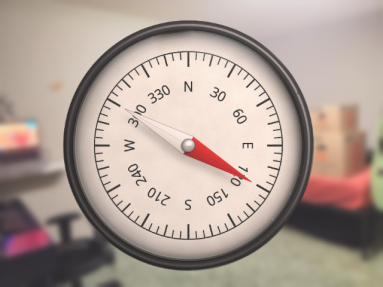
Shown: 120; °
